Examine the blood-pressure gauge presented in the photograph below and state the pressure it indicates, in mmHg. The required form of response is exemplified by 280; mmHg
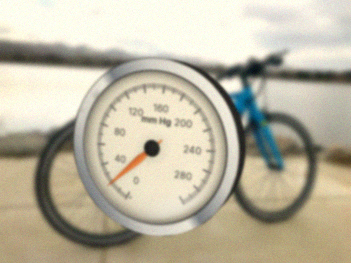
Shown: 20; mmHg
